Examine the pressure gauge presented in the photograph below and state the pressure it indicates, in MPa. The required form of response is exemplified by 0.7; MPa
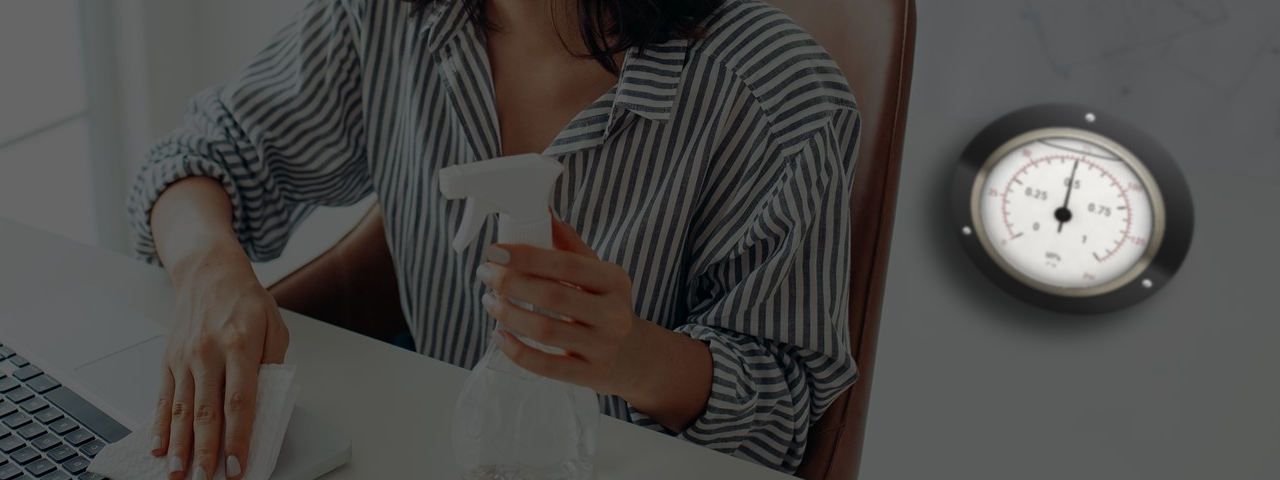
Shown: 0.5; MPa
